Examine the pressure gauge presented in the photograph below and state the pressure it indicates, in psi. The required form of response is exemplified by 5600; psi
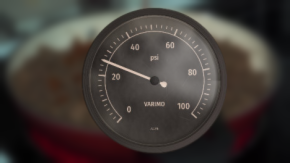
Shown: 26; psi
